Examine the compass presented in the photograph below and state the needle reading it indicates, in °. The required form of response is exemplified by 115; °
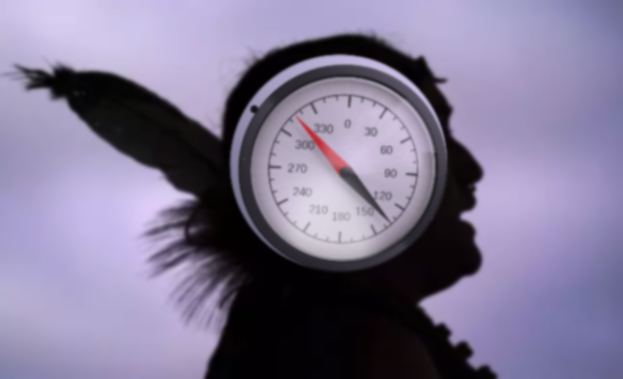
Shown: 315; °
